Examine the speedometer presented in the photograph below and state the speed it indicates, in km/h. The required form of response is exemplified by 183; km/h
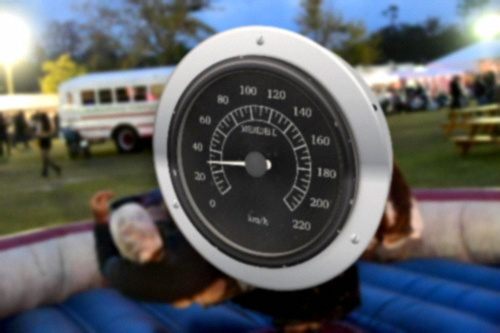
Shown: 30; km/h
